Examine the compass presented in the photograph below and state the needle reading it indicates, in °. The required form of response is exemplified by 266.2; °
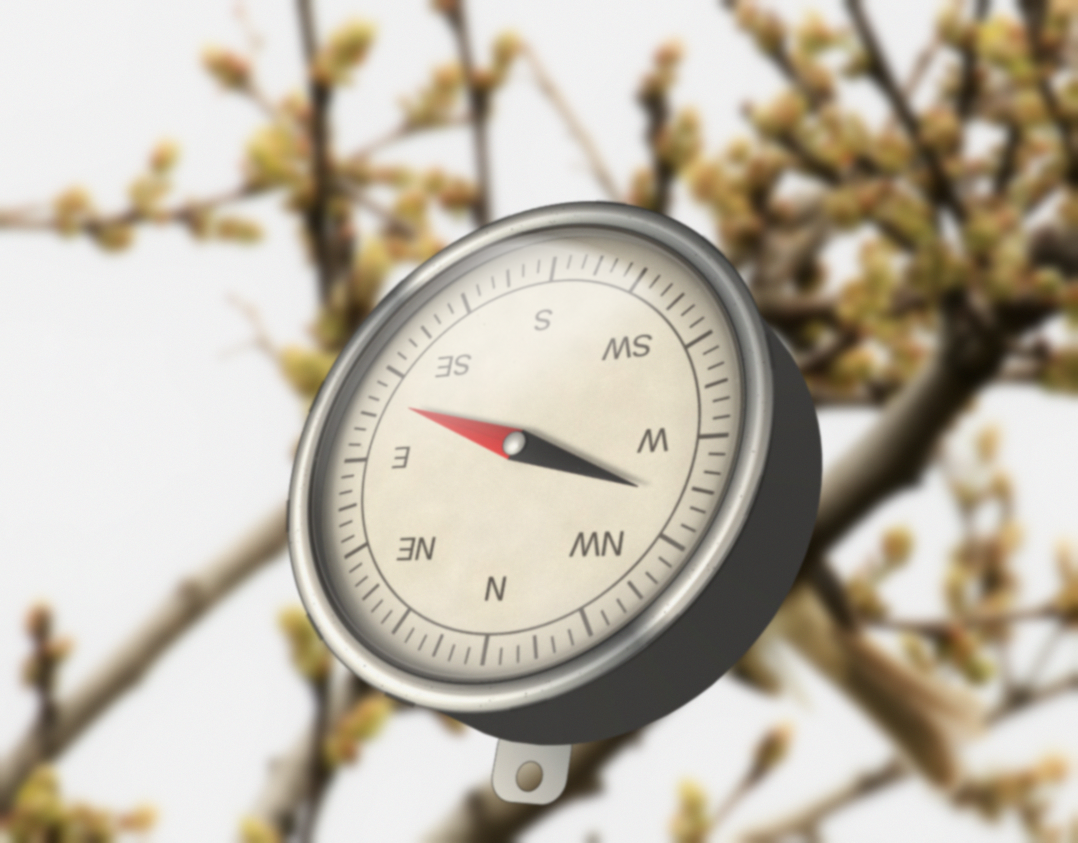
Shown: 110; °
